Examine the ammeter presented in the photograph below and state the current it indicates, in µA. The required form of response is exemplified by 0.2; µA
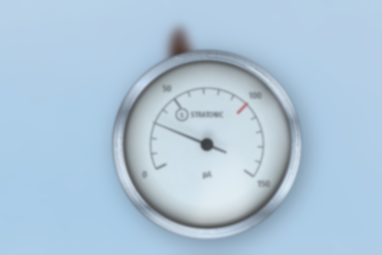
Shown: 30; µA
